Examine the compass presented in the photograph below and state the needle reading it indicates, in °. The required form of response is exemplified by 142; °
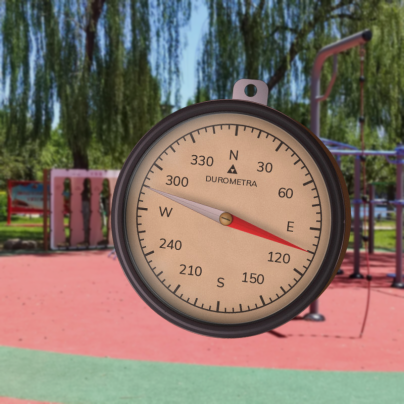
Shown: 105; °
